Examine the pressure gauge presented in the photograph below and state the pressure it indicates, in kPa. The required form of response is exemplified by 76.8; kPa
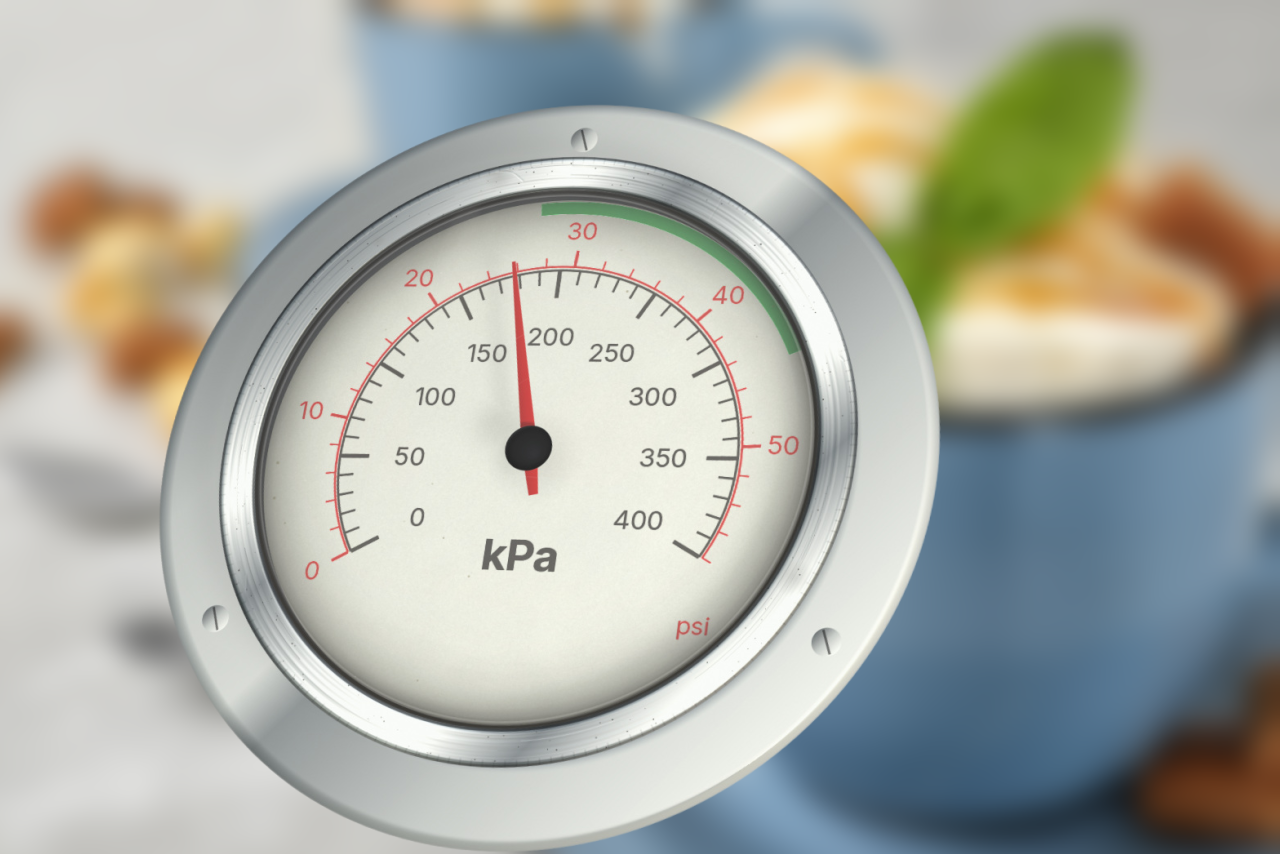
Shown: 180; kPa
